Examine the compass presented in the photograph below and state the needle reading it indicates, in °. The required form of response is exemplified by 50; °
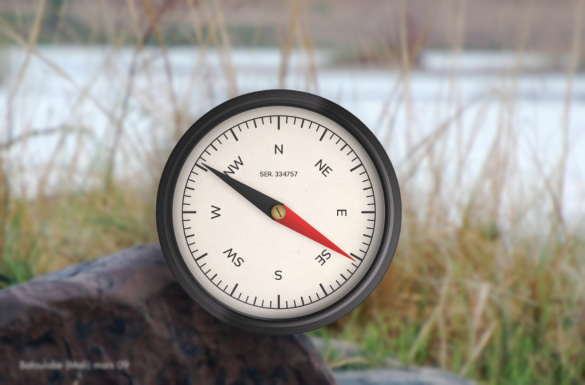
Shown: 122.5; °
